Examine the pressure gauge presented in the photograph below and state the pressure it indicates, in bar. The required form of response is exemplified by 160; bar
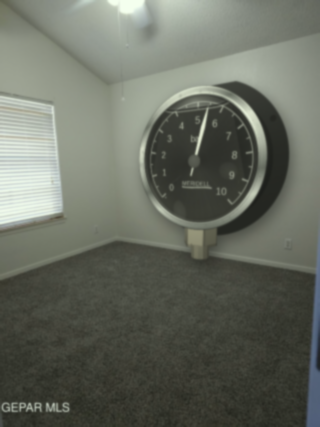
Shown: 5.5; bar
